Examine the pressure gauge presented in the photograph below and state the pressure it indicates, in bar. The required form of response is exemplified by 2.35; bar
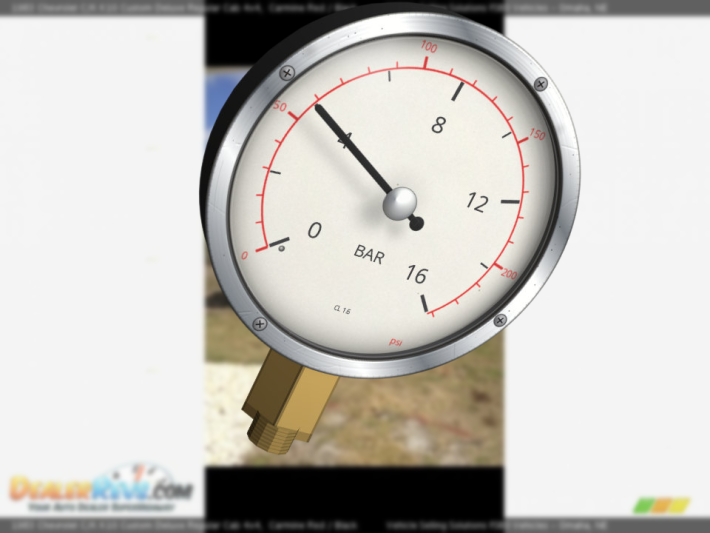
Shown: 4; bar
